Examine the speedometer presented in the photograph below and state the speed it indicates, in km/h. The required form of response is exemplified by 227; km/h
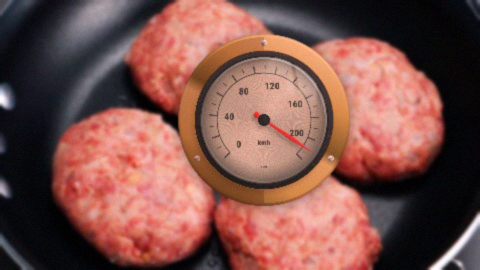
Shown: 210; km/h
